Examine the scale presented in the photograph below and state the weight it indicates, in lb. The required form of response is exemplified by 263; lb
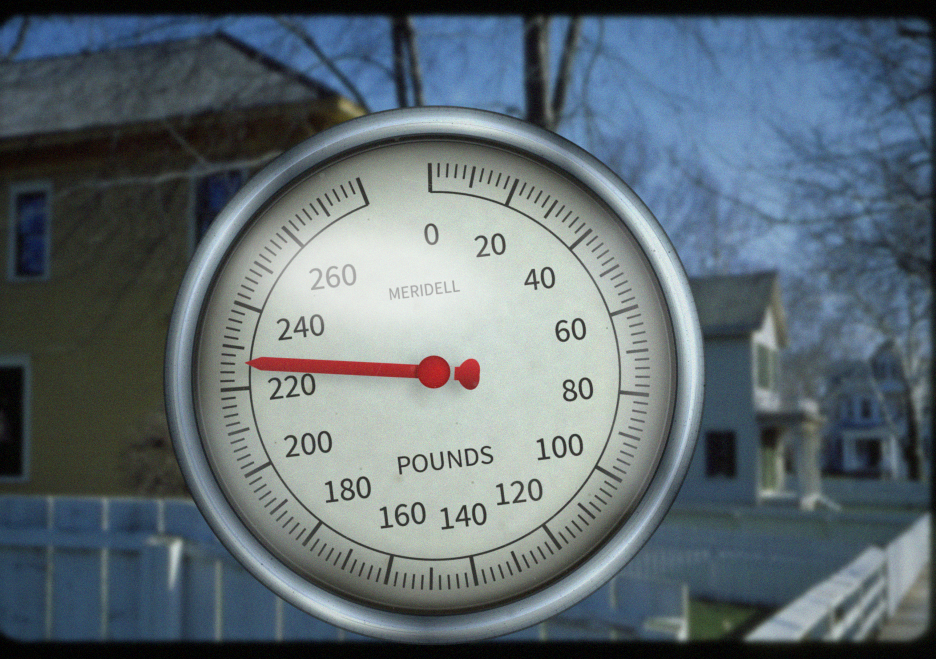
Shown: 226; lb
